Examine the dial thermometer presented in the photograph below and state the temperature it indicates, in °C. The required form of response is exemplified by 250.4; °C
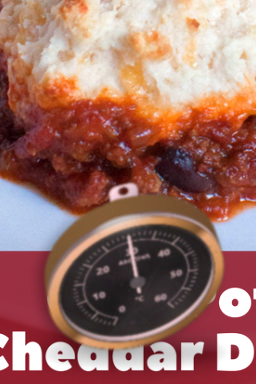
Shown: 30; °C
